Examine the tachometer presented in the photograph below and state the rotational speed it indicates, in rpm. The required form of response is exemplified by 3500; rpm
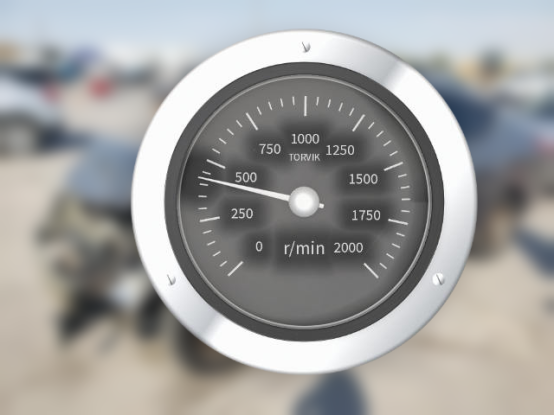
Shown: 425; rpm
